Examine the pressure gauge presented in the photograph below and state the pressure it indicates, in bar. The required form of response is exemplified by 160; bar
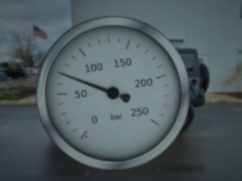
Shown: 70; bar
